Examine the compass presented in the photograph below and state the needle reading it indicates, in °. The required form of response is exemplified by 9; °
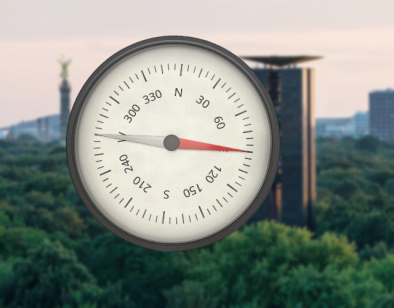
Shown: 90; °
